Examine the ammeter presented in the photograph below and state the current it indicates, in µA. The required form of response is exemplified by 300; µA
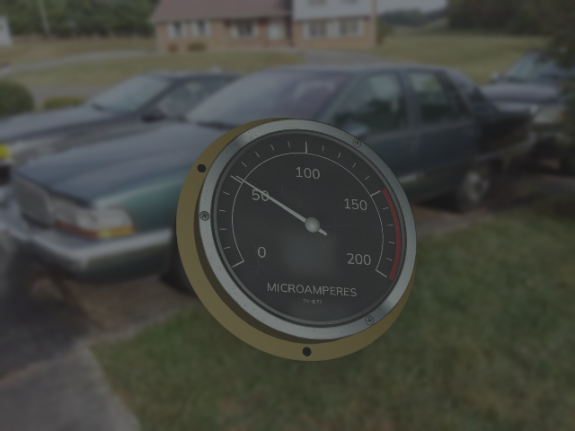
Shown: 50; µA
